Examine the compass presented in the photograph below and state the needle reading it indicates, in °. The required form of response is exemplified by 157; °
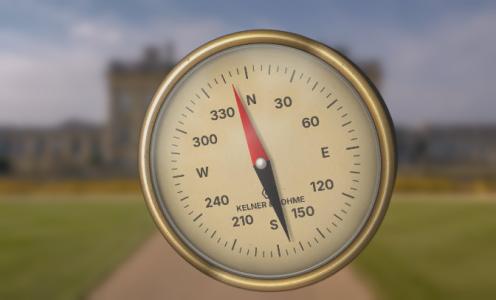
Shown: 350; °
